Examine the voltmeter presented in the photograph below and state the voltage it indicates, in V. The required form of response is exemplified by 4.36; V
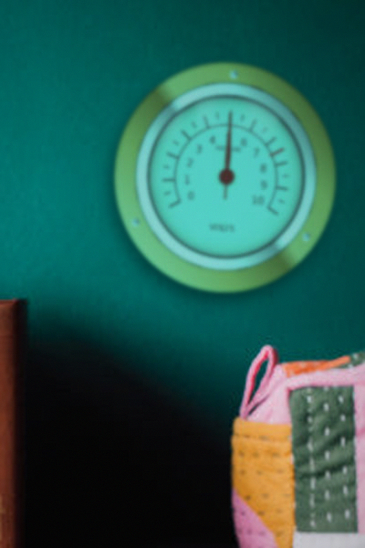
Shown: 5; V
